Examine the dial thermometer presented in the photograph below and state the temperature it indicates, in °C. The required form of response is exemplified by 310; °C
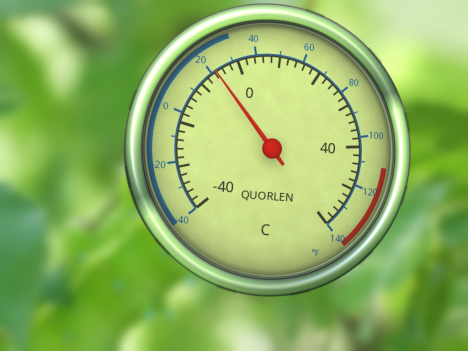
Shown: -6; °C
